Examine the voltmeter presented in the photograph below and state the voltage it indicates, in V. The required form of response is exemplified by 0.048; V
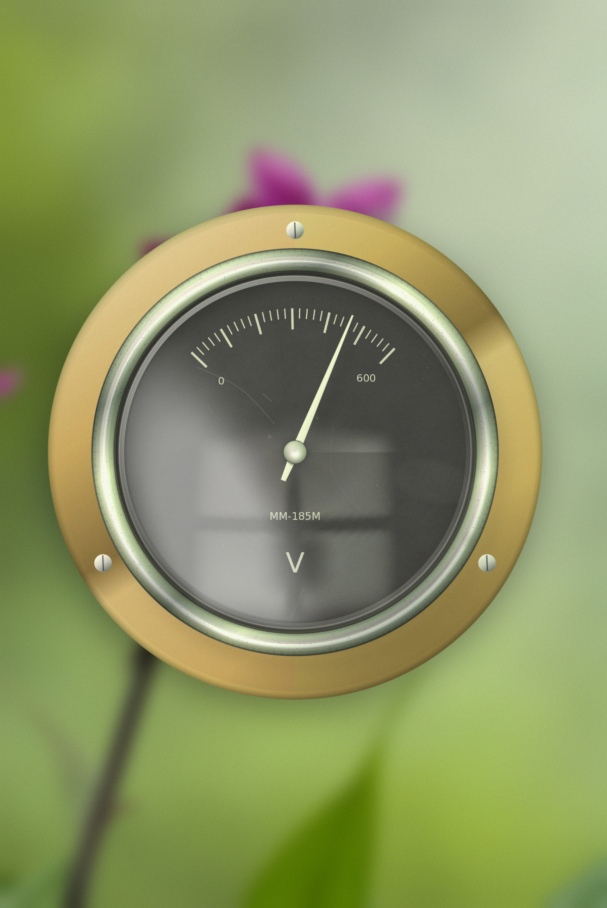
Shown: 460; V
